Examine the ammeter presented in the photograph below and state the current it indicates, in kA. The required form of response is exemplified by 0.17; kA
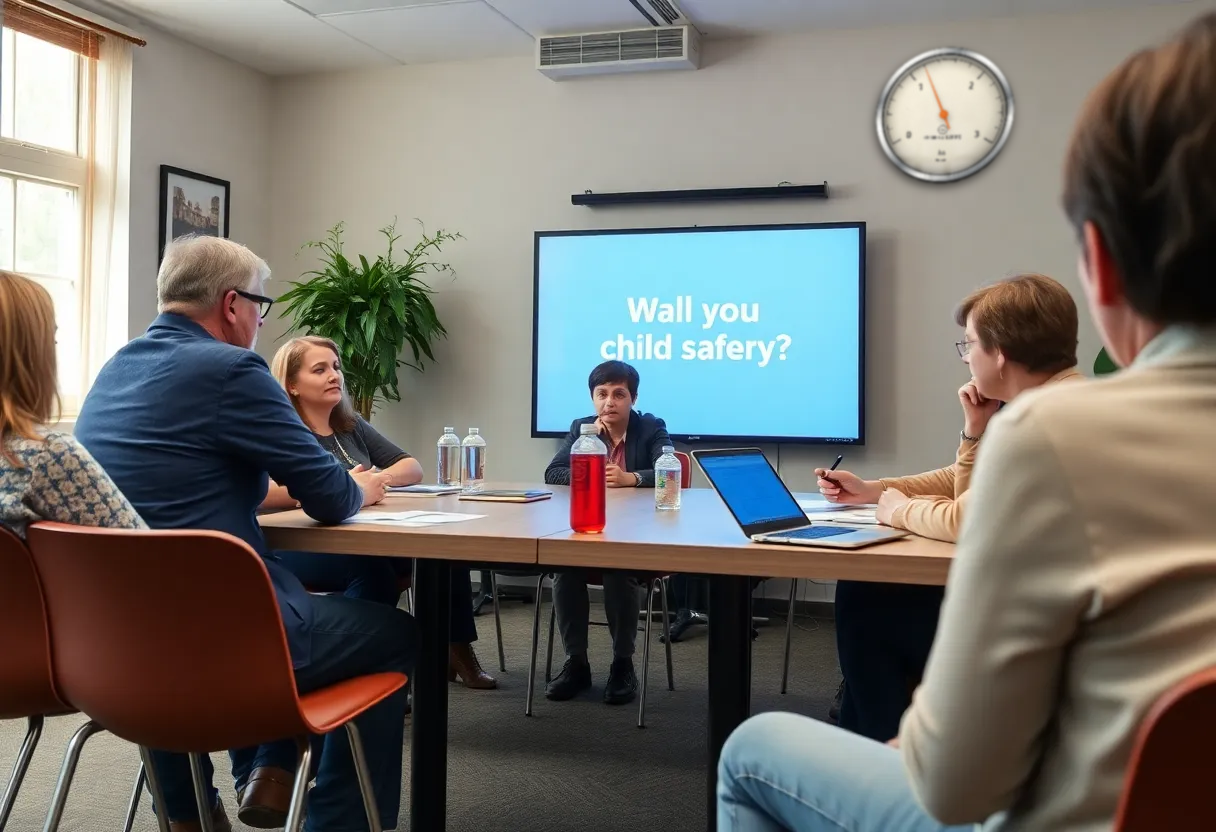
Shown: 1.2; kA
